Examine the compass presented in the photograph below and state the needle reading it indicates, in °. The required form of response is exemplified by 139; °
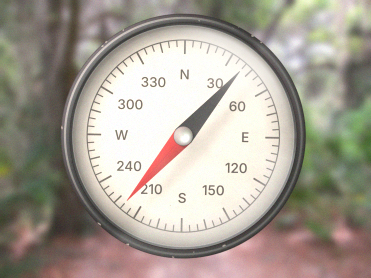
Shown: 220; °
